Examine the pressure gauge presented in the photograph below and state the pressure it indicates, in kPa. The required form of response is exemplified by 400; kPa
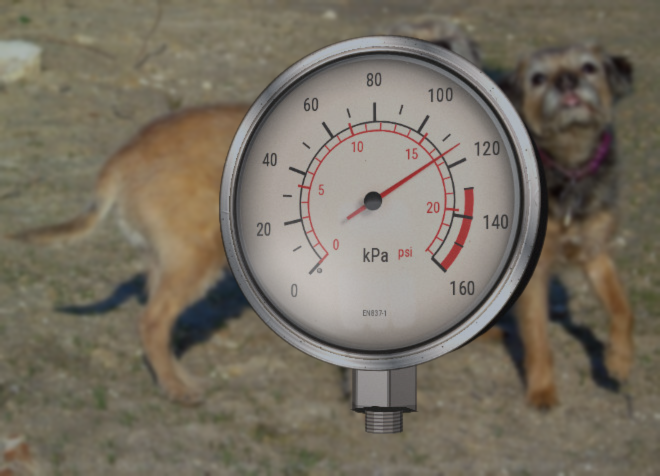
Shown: 115; kPa
